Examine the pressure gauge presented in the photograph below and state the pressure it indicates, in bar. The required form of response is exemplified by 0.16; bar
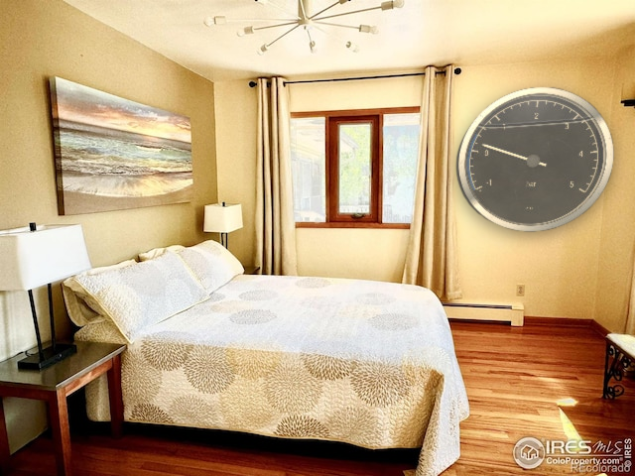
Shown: 0.2; bar
